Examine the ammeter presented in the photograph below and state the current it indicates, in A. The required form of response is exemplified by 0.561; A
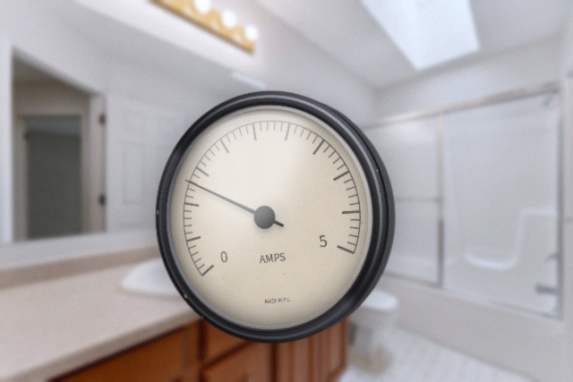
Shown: 1.3; A
